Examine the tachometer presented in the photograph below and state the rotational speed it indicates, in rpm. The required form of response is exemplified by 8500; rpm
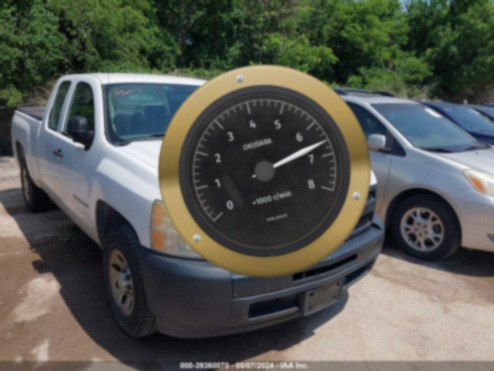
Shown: 6600; rpm
